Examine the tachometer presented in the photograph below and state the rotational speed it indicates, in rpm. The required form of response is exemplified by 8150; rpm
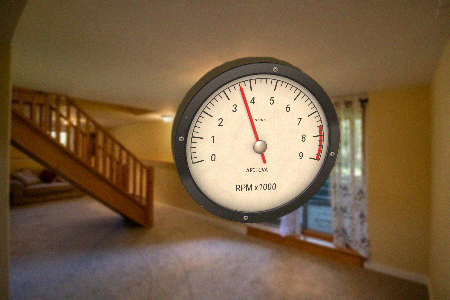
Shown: 3600; rpm
